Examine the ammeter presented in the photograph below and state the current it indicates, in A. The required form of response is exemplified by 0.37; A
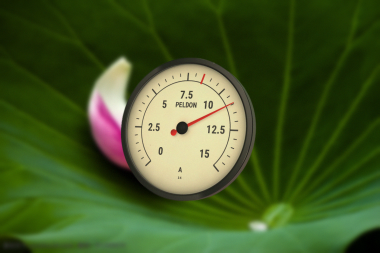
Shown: 11; A
